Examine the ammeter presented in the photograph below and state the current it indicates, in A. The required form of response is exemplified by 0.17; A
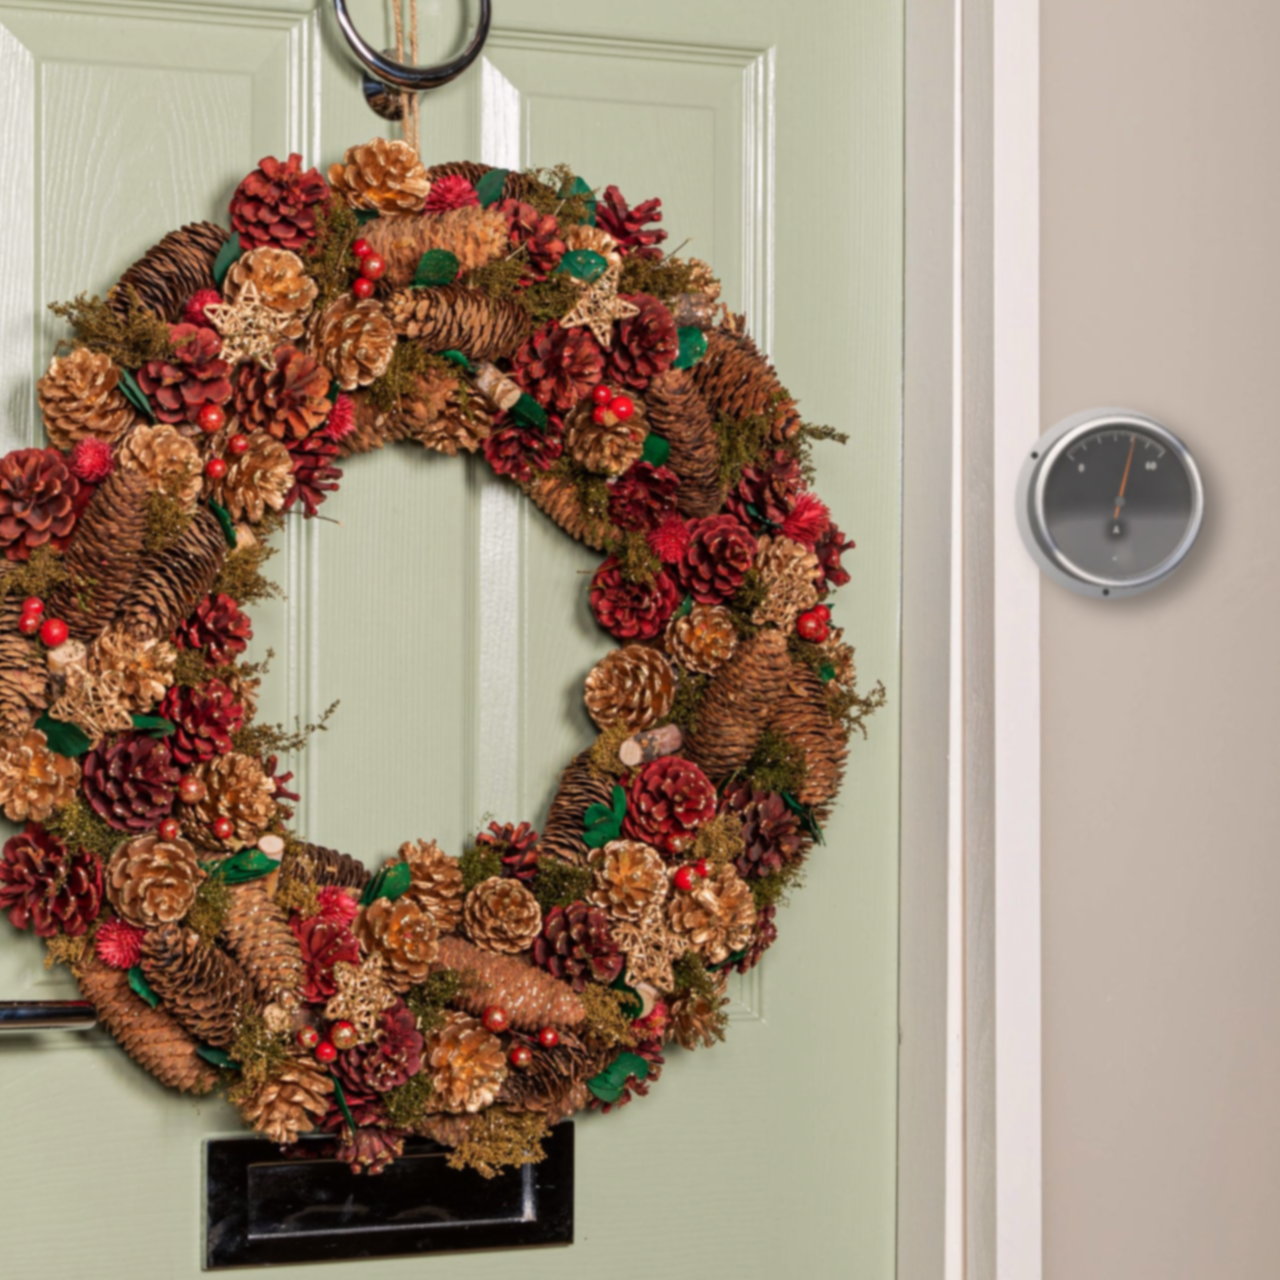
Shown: 40; A
